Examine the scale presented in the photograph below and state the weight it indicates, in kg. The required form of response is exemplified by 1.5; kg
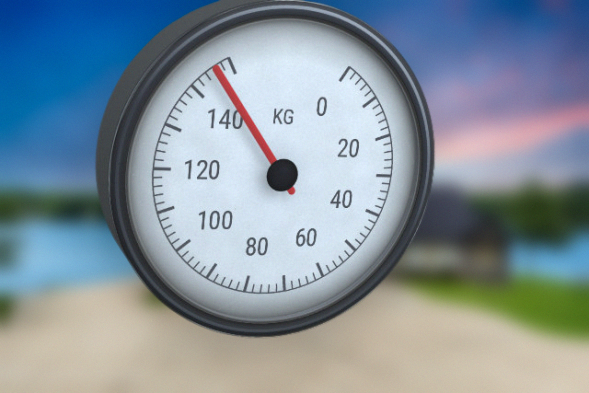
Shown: 146; kg
